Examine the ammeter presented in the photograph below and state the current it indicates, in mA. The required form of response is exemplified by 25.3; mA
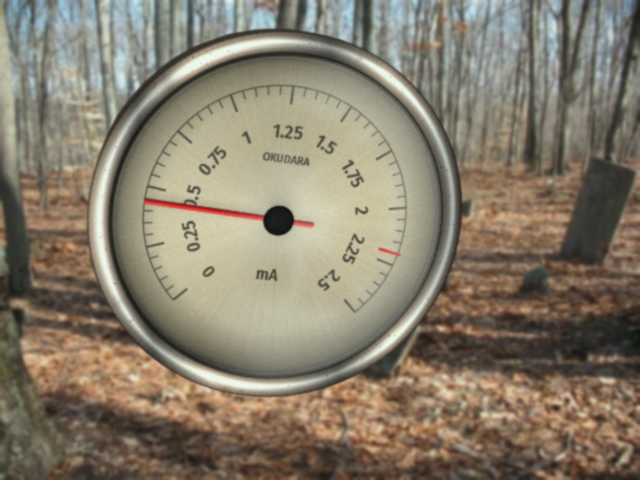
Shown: 0.45; mA
